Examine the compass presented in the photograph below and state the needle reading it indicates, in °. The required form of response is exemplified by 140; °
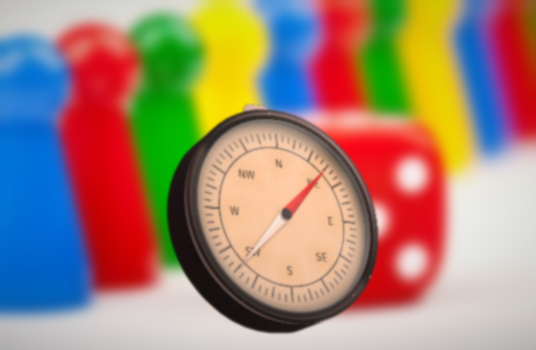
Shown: 45; °
